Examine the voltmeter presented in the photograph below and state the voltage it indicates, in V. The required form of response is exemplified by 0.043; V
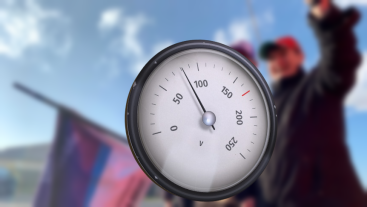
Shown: 80; V
